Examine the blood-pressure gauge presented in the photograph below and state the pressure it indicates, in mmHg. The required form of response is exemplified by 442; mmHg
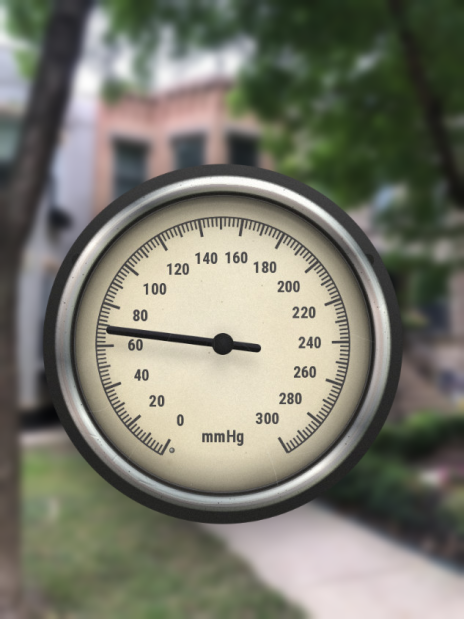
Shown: 68; mmHg
